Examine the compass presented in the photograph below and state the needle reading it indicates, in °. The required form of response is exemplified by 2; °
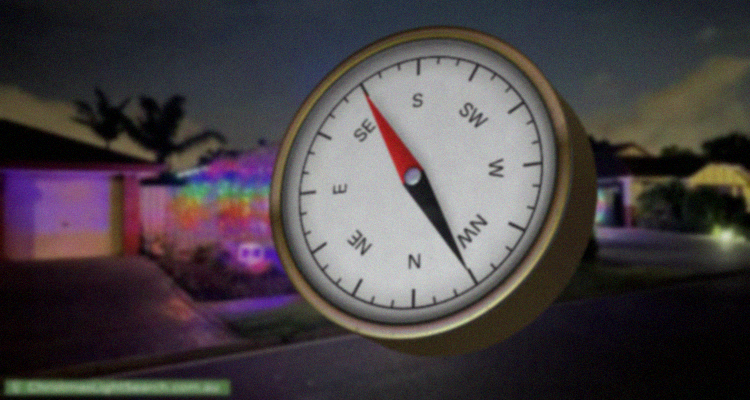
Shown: 150; °
